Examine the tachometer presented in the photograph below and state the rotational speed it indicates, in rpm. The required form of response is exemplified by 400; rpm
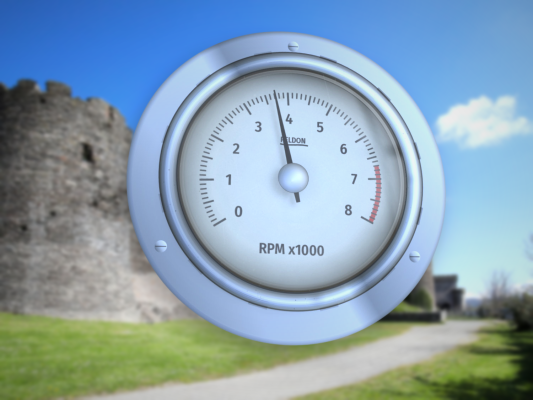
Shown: 3700; rpm
